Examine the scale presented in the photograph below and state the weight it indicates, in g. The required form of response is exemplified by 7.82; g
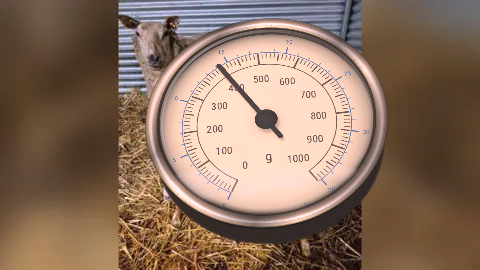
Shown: 400; g
